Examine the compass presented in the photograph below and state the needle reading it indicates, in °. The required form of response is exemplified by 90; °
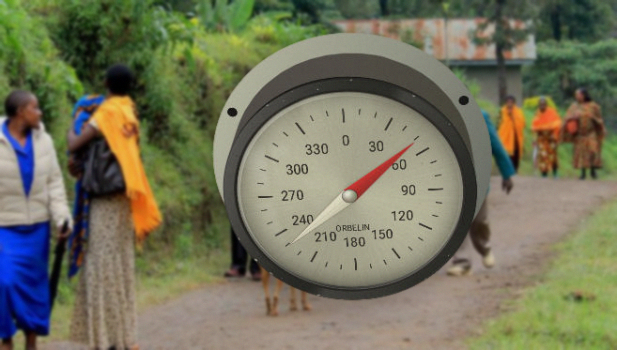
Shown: 50; °
